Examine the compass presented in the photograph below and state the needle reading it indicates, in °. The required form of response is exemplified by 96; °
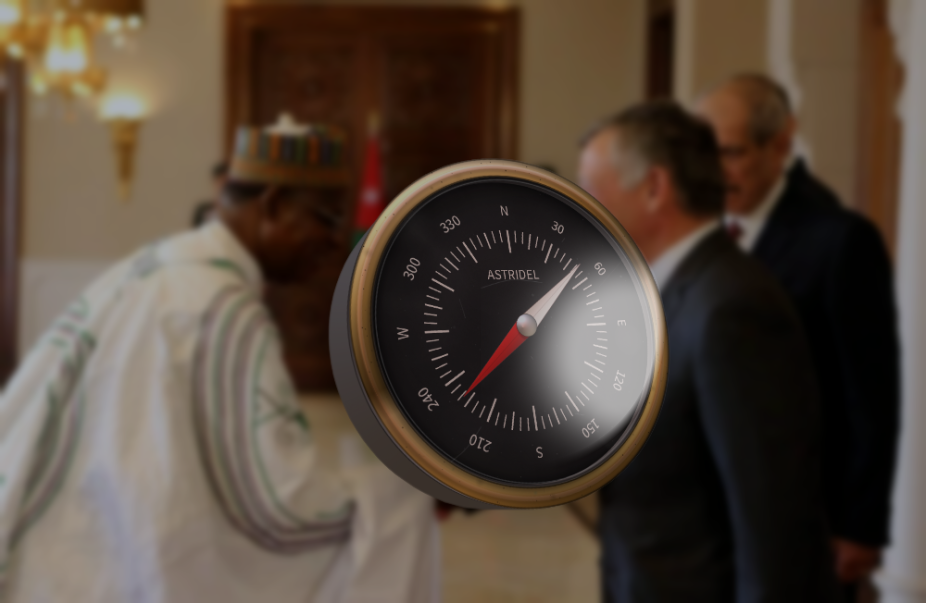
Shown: 230; °
